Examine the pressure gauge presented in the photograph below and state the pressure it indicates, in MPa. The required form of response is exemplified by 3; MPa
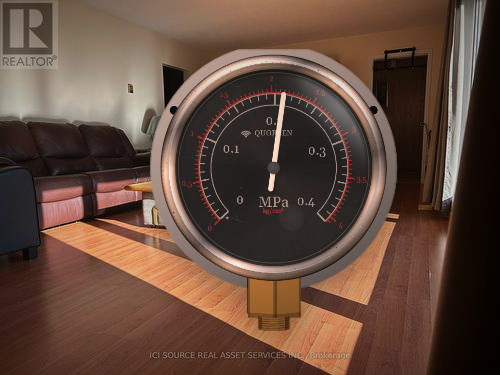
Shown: 0.21; MPa
